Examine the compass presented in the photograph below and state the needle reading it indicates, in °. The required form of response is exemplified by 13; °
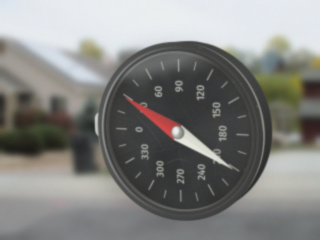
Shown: 30; °
